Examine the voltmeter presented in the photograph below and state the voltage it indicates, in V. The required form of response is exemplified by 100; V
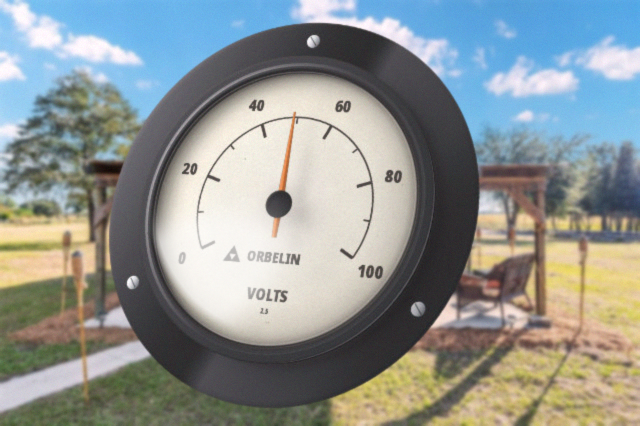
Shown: 50; V
